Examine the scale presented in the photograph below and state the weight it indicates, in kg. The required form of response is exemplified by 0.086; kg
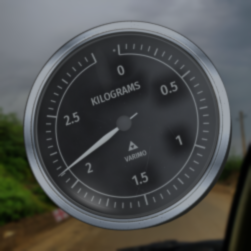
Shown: 2.1; kg
